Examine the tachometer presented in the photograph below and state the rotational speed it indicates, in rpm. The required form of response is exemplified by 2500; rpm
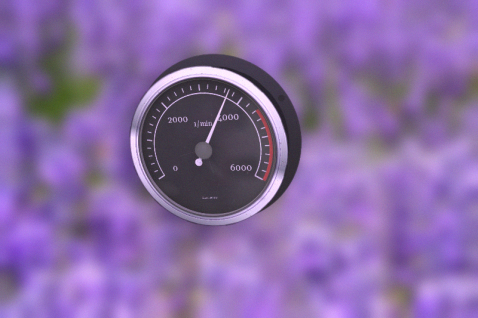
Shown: 3700; rpm
